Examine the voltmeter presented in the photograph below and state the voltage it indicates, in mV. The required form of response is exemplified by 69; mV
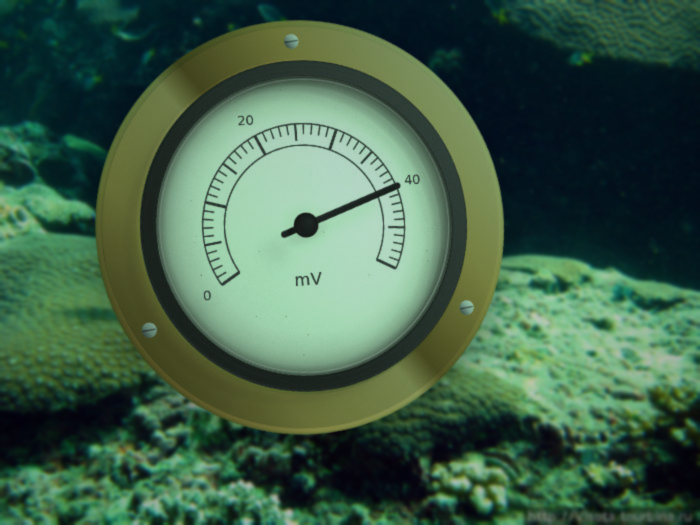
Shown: 40; mV
